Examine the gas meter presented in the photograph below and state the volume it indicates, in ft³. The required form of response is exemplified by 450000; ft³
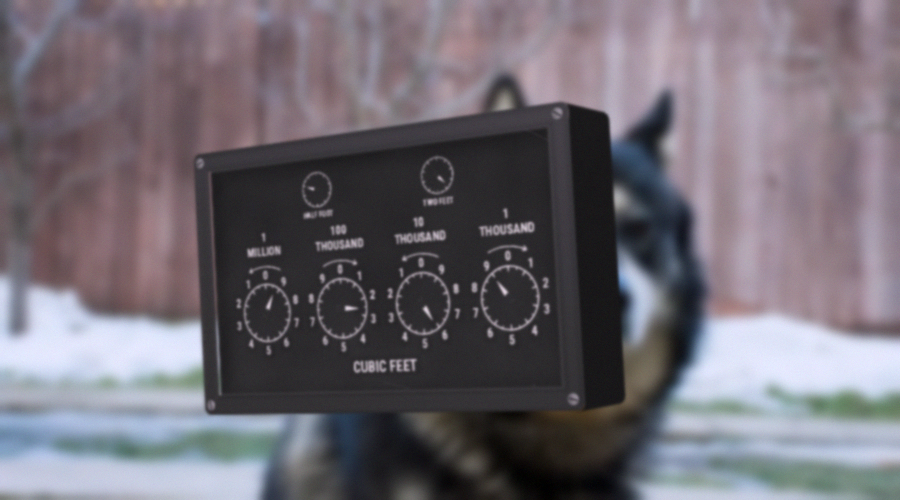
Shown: 925900; ft³
